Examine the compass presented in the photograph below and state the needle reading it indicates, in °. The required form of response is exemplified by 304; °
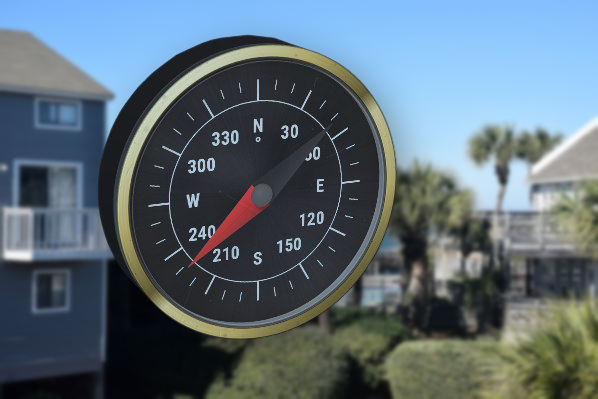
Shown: 230; °
